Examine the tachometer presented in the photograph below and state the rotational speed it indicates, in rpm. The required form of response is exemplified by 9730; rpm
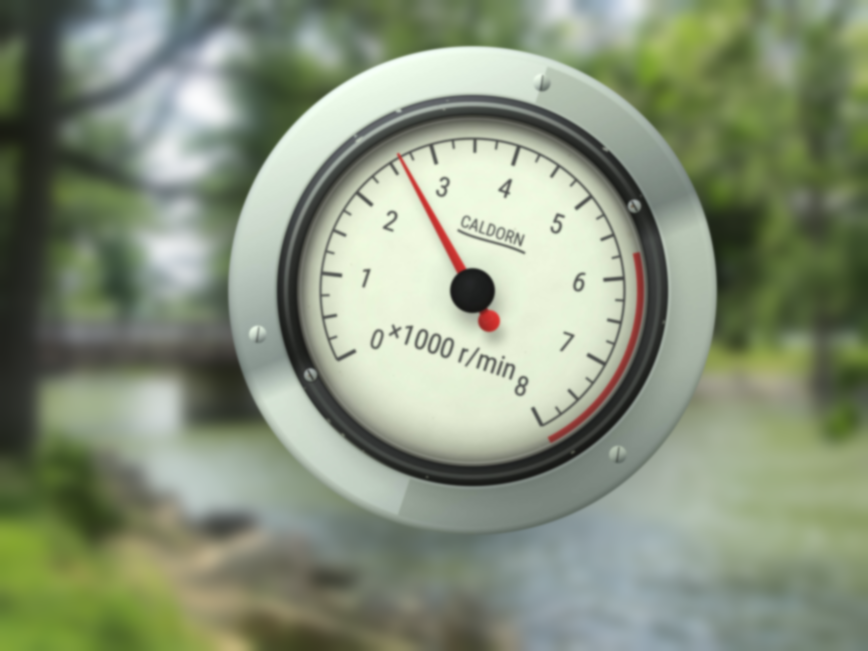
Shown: 2625; rpm
